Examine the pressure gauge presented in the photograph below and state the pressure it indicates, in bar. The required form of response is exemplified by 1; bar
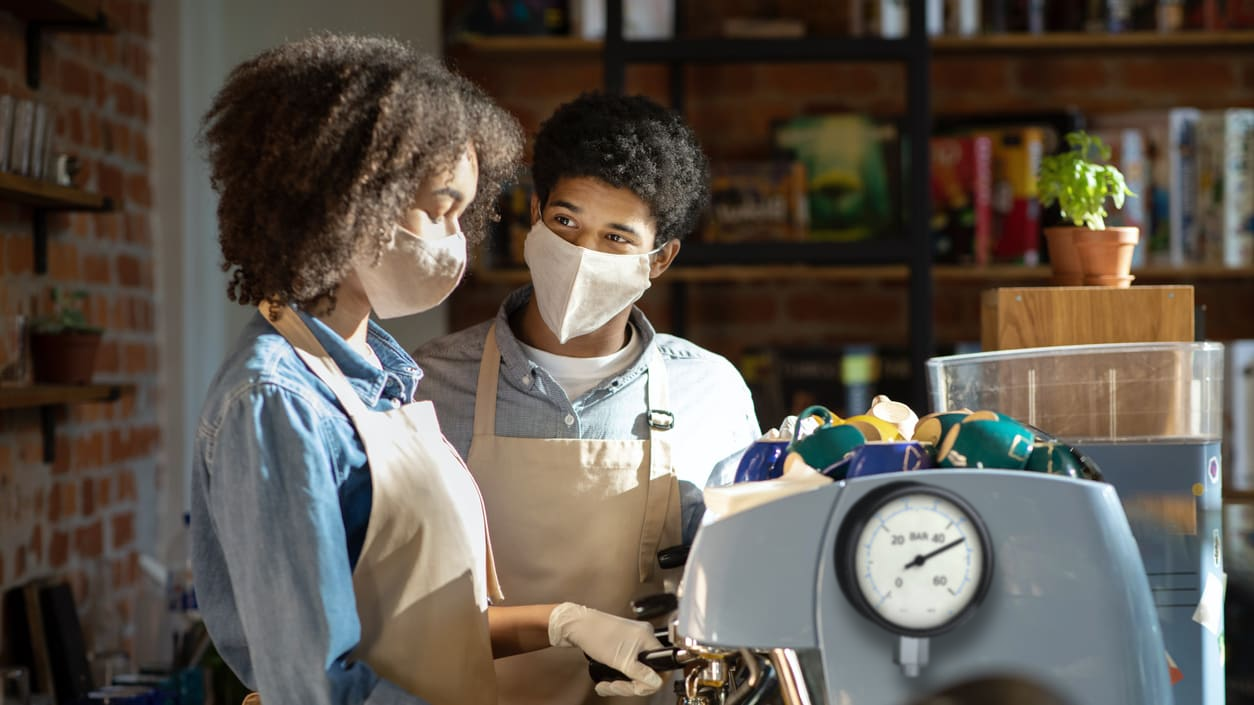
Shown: 45; bar
